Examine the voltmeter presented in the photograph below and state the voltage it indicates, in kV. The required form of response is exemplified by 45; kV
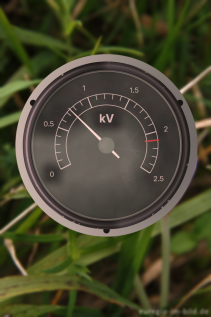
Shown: 0.75; kV
